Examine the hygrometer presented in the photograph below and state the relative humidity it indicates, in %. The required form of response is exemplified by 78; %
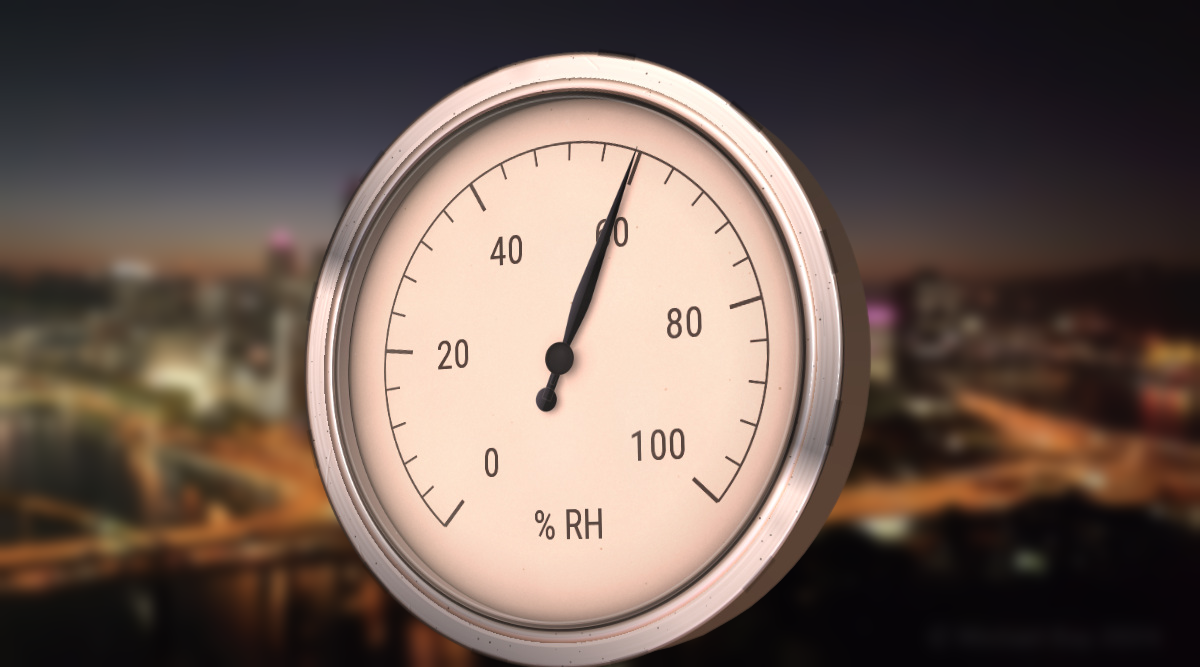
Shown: 60; %
